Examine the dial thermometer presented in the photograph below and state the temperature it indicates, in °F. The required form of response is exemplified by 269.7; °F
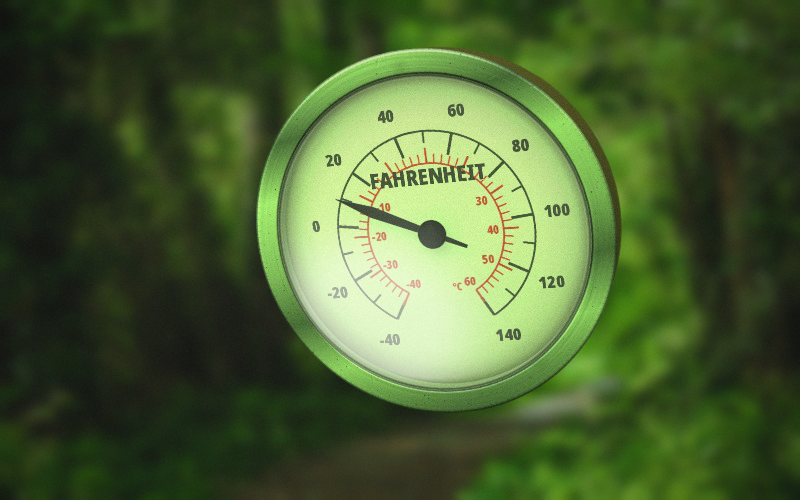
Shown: 10; °F
